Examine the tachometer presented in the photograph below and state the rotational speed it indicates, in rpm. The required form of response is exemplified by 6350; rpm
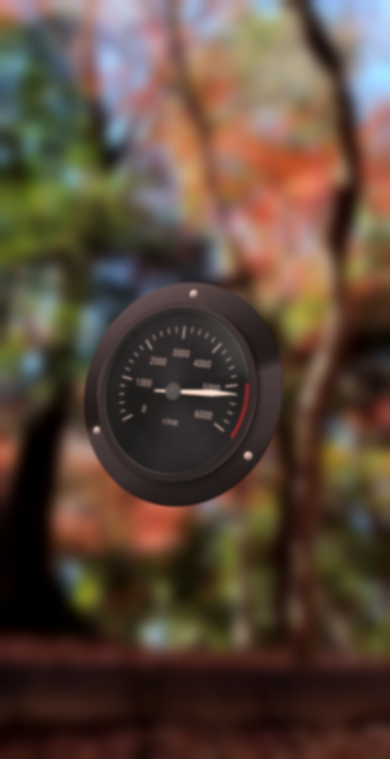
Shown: 5200; rpm
